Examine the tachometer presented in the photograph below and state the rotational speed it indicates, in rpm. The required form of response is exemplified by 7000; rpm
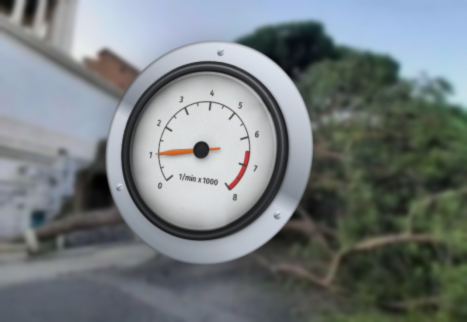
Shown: 1000; rpm
